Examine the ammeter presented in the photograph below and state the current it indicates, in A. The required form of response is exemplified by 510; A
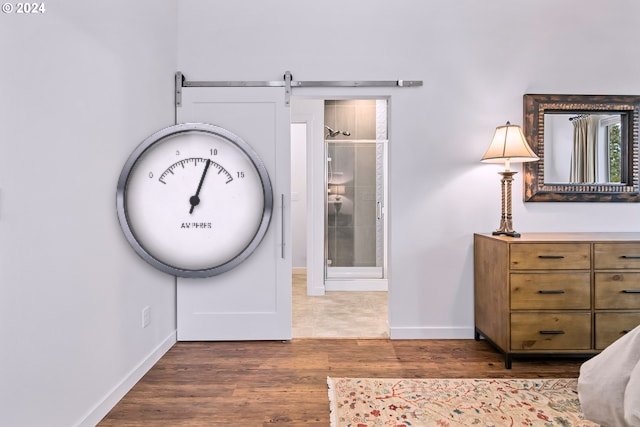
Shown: 10; A
